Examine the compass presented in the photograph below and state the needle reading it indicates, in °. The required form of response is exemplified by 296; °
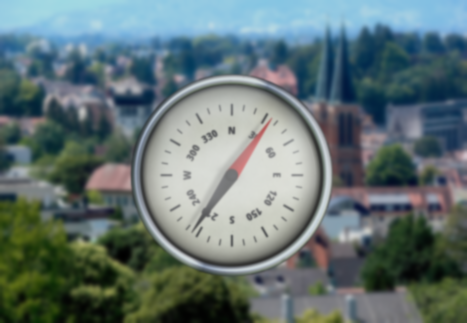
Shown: 35; °
